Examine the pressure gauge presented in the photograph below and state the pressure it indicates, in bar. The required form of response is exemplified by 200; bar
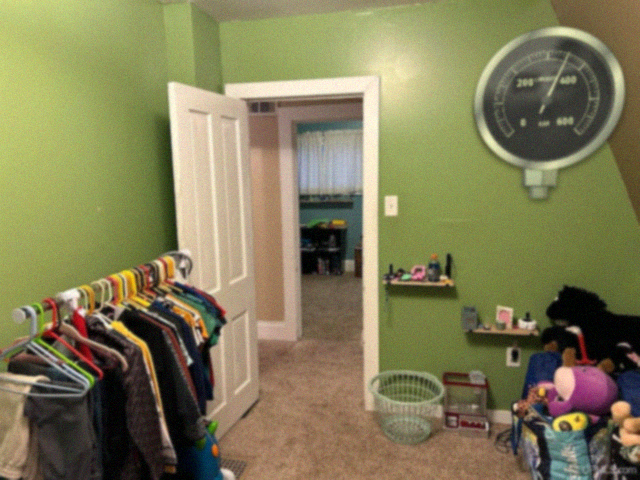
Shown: 350; bar
